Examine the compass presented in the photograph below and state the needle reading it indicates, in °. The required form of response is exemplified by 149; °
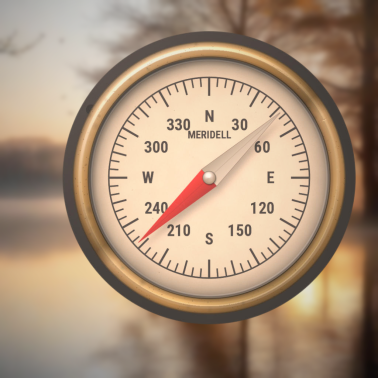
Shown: 227.5; °
